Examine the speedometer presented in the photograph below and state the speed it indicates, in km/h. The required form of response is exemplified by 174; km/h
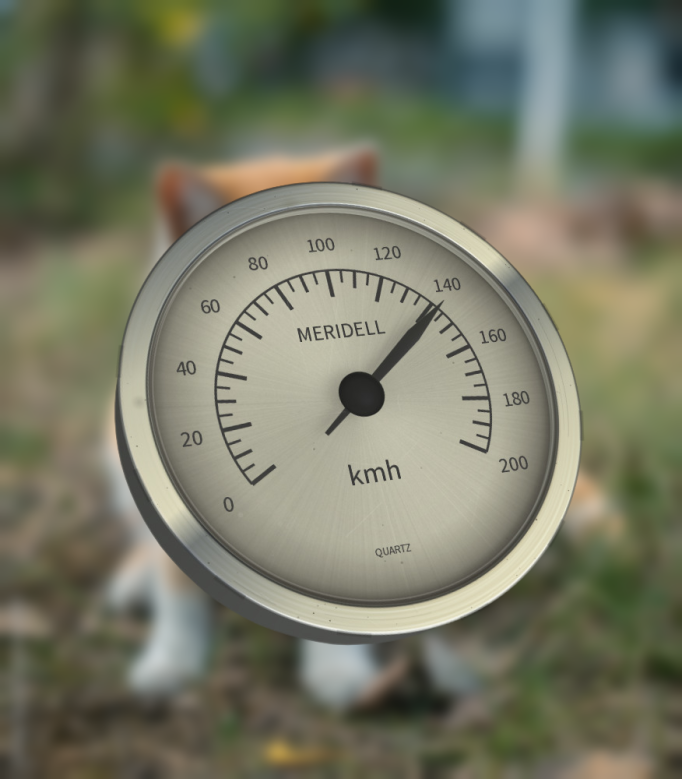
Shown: 142.5; km/h
